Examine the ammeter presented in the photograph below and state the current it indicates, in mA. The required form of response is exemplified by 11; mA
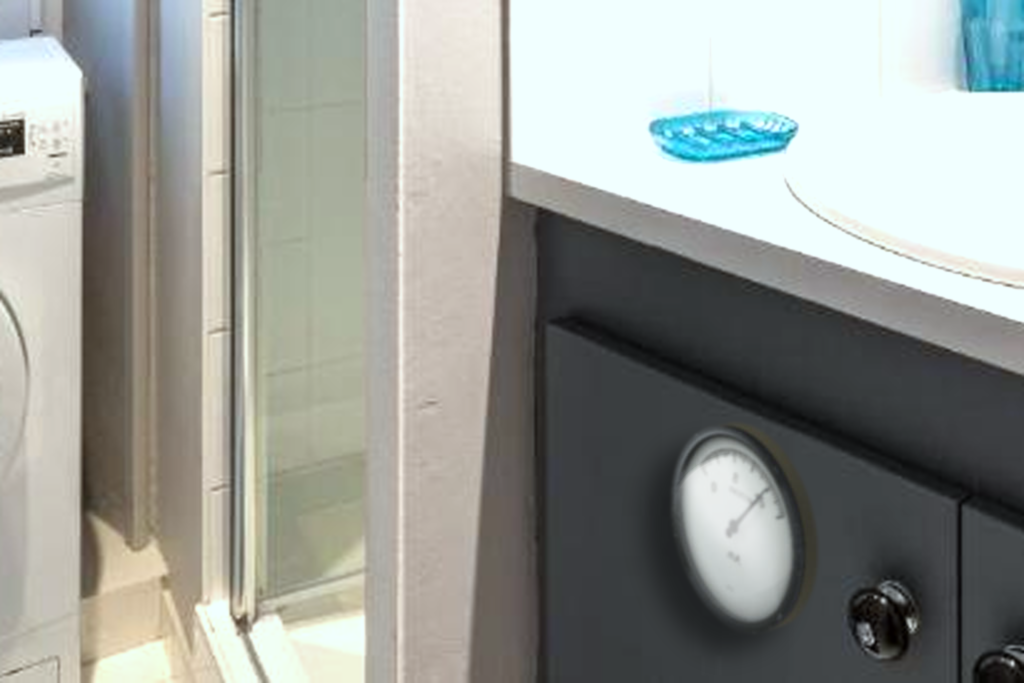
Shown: 16; mA
